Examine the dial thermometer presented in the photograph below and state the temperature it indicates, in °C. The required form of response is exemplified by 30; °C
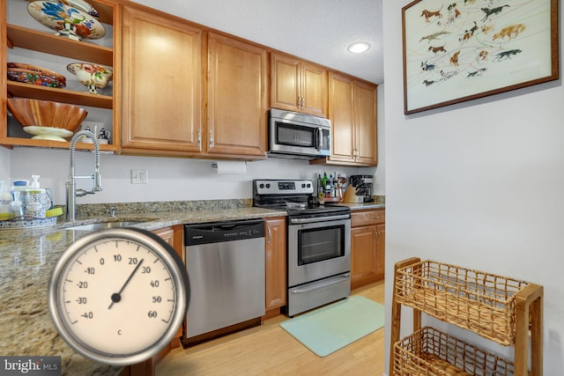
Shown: 25; °C
